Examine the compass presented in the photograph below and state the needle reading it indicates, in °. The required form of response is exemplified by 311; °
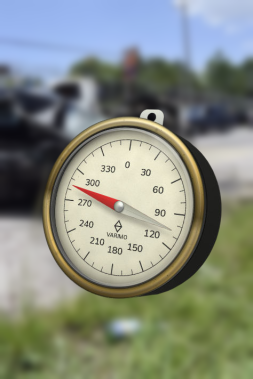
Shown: 285; °
